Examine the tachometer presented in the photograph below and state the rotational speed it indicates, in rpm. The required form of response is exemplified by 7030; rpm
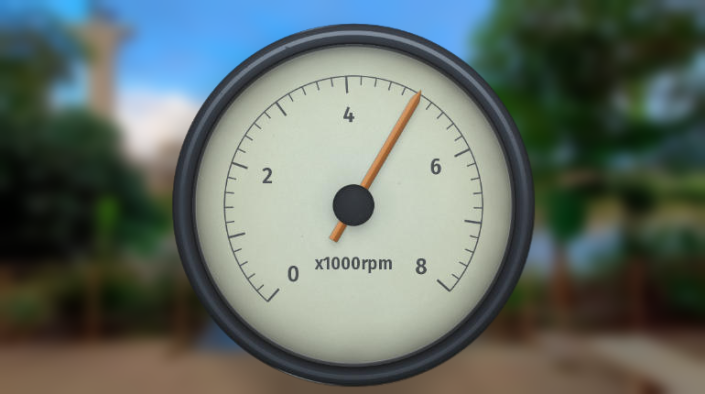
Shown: 5000; rpm
